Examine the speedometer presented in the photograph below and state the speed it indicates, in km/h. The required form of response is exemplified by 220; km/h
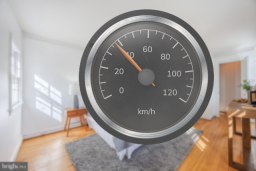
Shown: 37.5; km/h
